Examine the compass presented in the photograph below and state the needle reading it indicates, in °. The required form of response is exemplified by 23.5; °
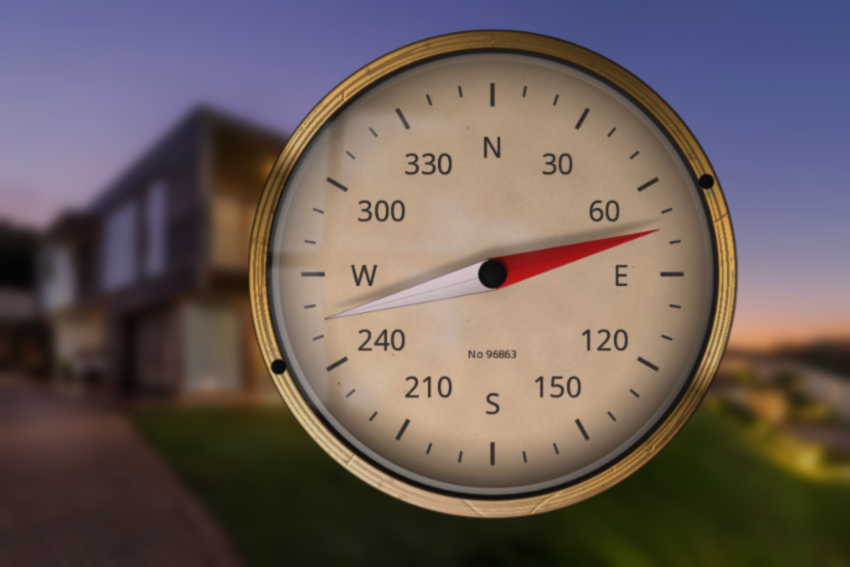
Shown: 75; °
